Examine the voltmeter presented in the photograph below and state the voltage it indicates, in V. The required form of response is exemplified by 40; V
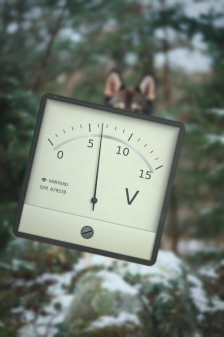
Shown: 6.5; V
